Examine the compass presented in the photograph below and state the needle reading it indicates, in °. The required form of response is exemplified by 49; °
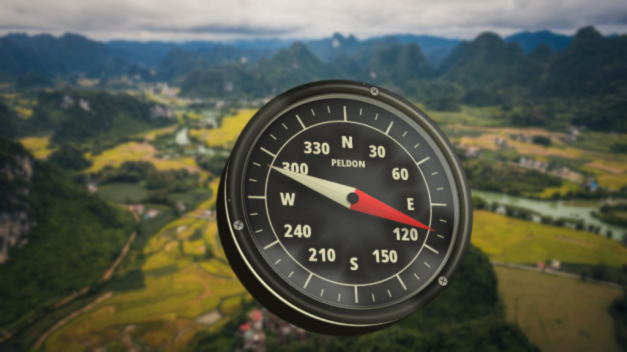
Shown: 110; °
